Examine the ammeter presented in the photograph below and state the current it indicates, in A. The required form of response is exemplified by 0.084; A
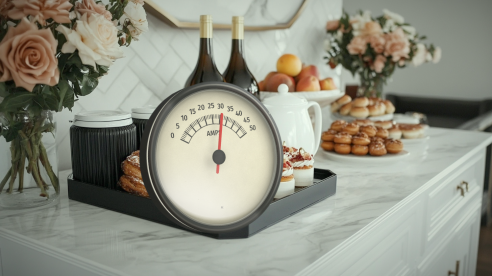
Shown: 30; A
